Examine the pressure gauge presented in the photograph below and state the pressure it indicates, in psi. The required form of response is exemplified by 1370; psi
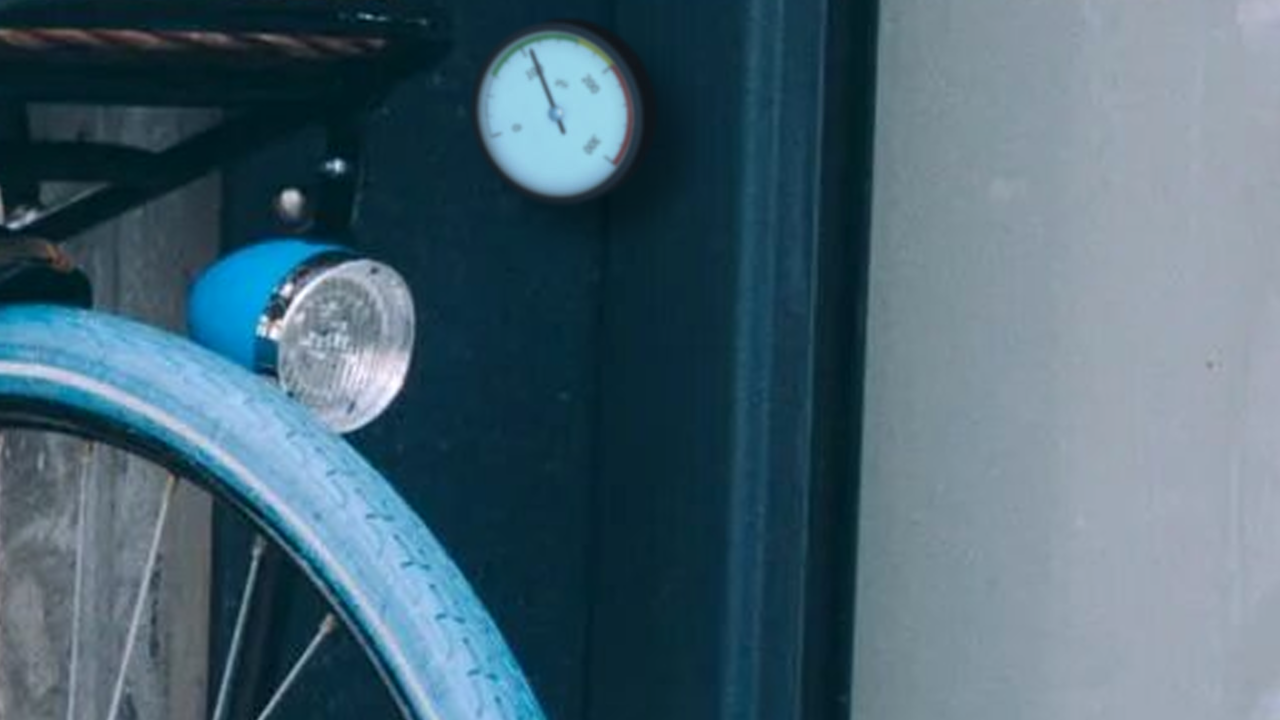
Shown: 110; psi
